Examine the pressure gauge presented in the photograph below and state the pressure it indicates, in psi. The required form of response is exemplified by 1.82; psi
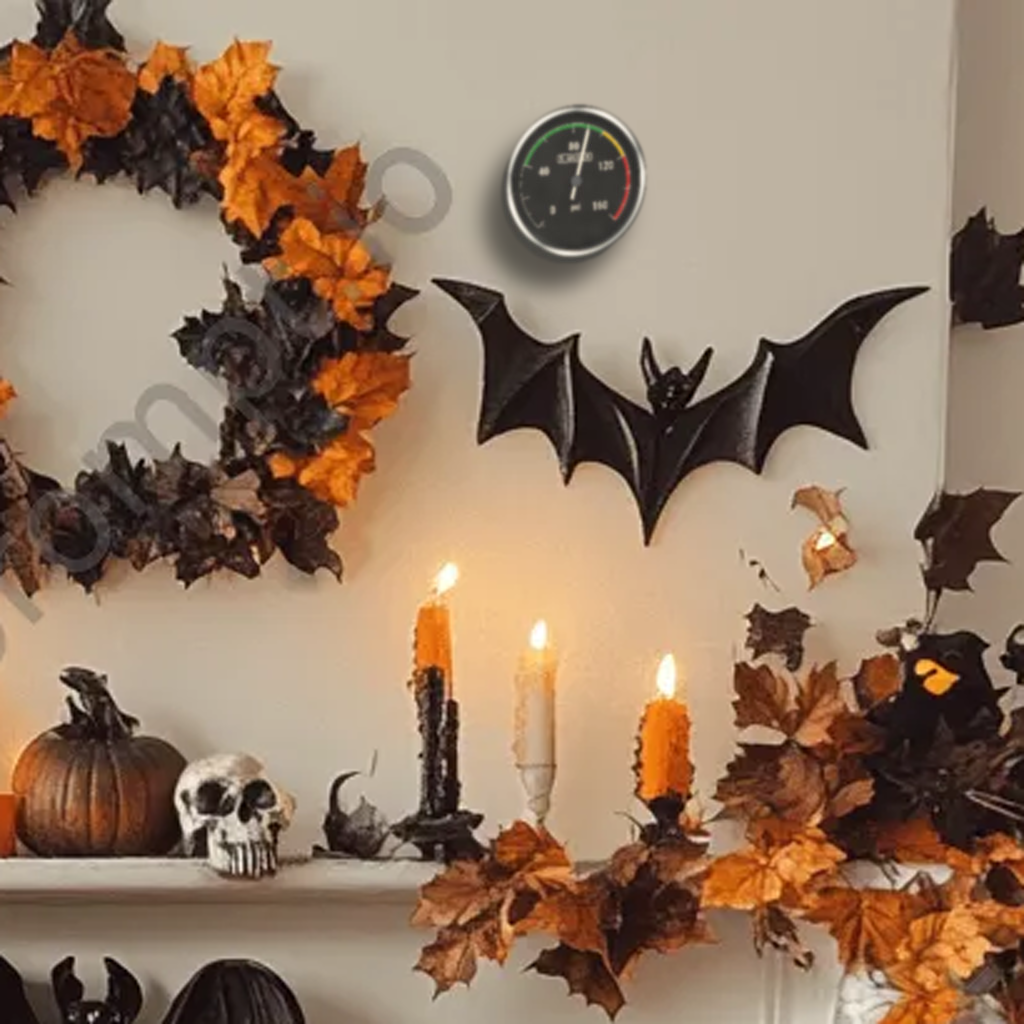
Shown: 90; psi
